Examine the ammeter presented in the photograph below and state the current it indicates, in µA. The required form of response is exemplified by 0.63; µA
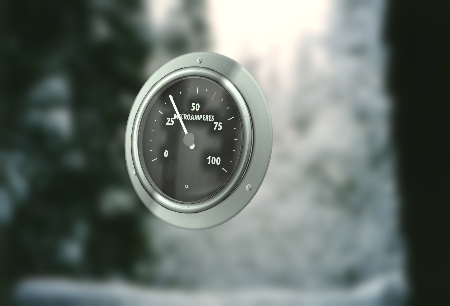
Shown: 35; µA
